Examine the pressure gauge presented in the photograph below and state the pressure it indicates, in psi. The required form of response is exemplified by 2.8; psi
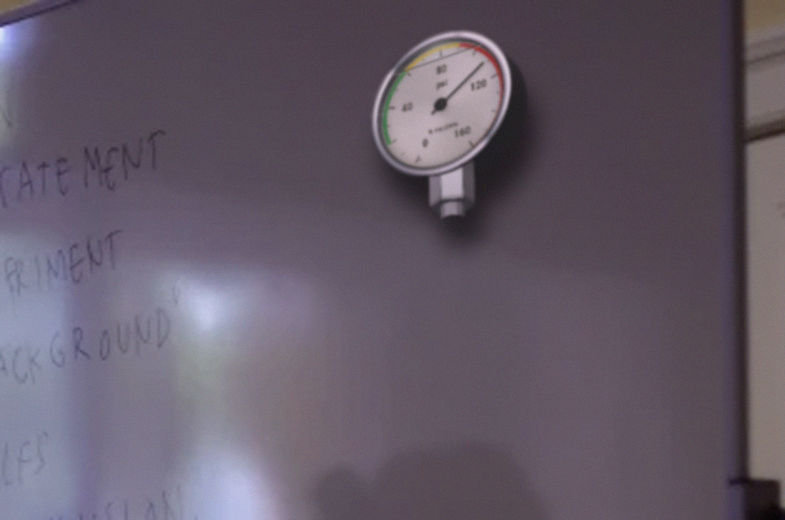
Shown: 110; psi
